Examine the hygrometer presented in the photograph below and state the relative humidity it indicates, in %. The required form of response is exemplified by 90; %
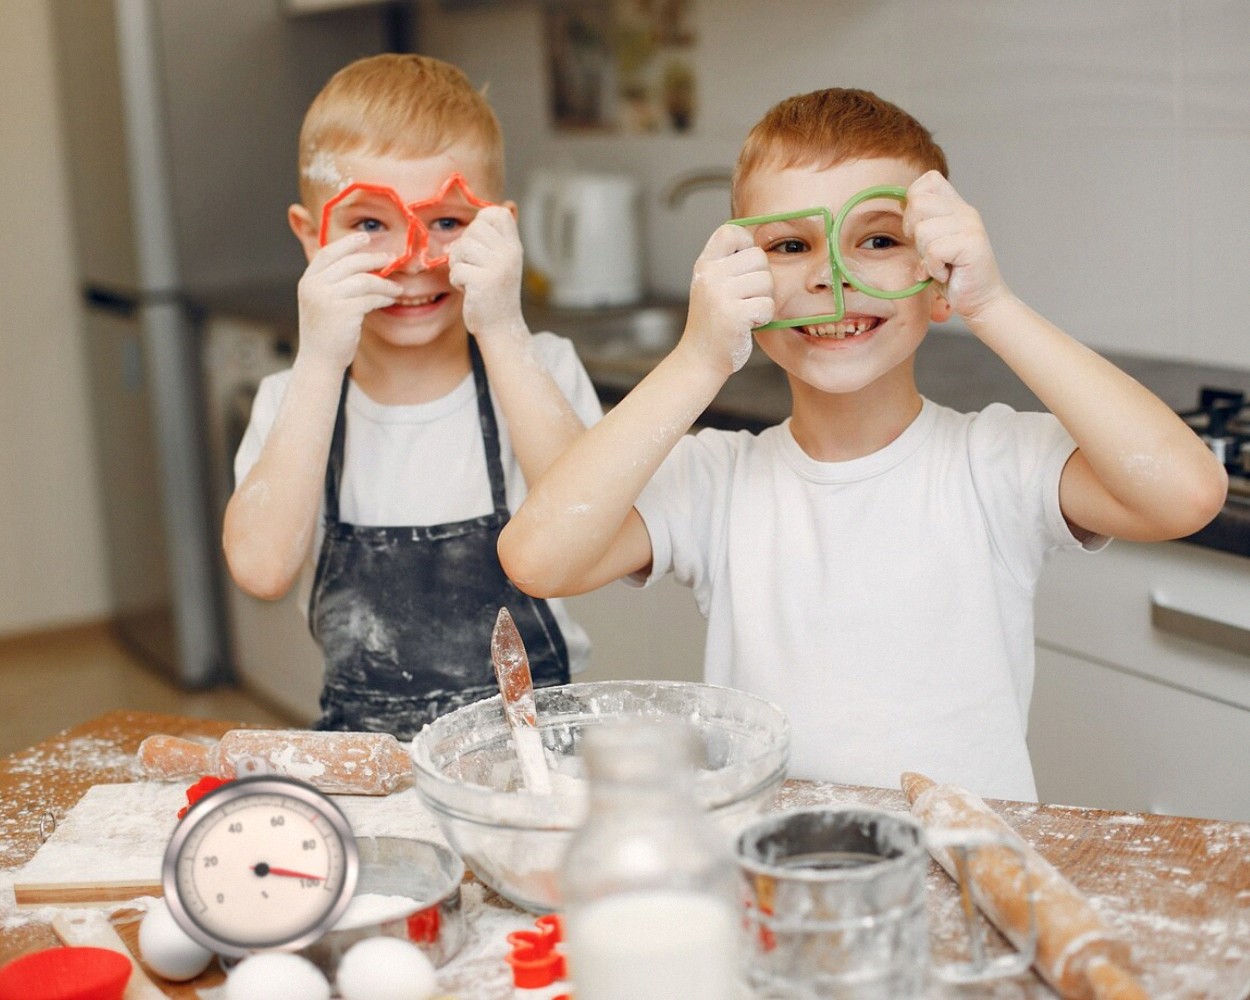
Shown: 96; %
